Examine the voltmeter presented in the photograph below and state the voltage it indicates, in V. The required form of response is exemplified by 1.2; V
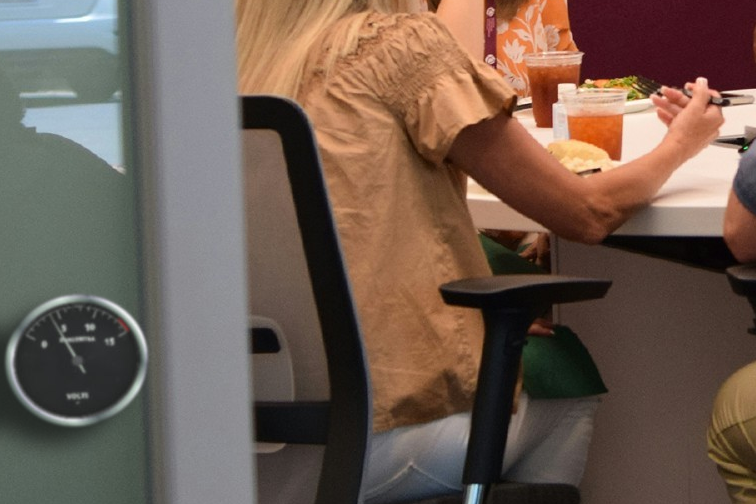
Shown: 4; V
